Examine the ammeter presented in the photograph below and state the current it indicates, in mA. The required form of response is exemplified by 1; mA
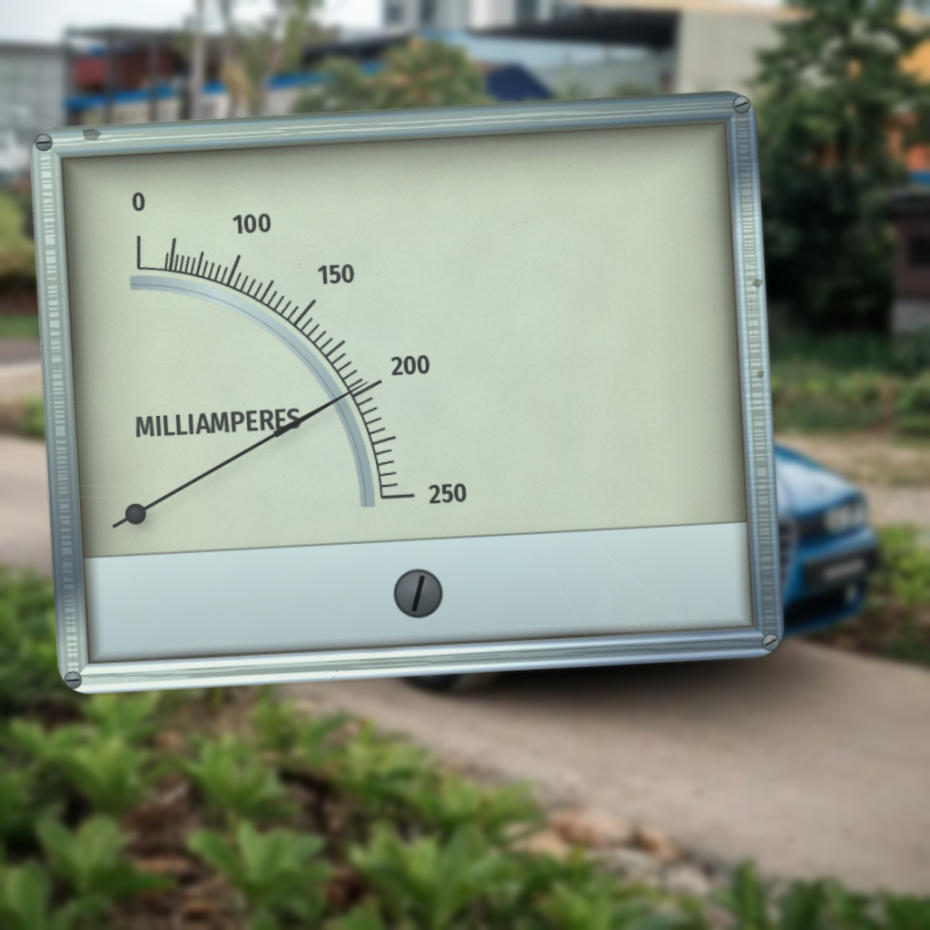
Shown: 197.5; mA
